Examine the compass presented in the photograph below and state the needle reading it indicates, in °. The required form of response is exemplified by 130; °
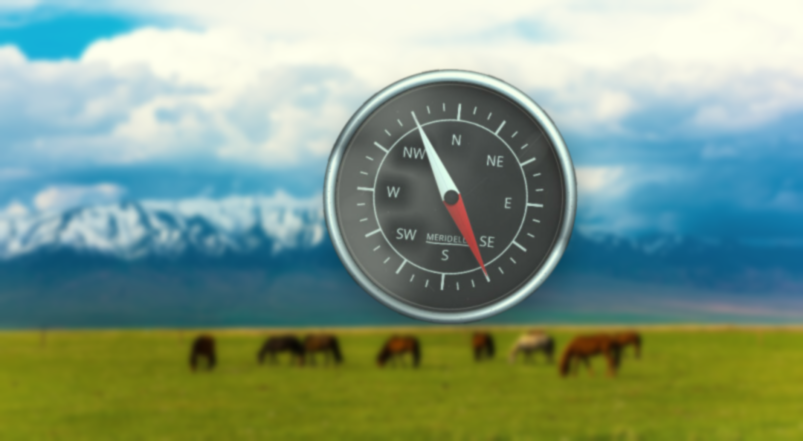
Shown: 150; °
